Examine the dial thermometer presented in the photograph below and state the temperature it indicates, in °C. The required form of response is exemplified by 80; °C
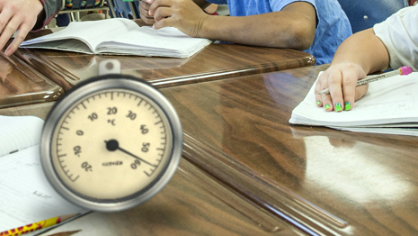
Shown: 56; °C
